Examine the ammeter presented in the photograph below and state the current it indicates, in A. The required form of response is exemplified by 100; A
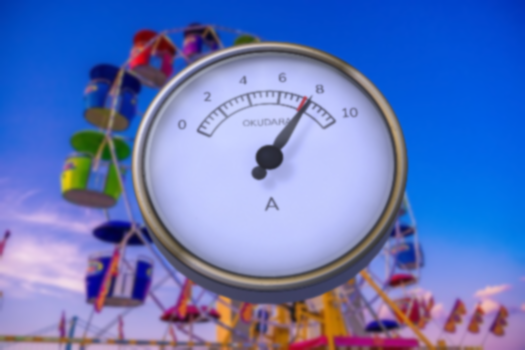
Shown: 8; A
